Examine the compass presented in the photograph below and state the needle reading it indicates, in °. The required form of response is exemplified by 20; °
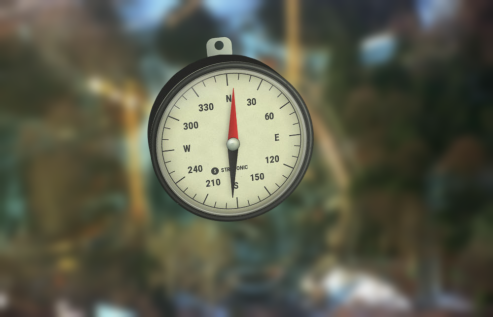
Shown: 5; °
